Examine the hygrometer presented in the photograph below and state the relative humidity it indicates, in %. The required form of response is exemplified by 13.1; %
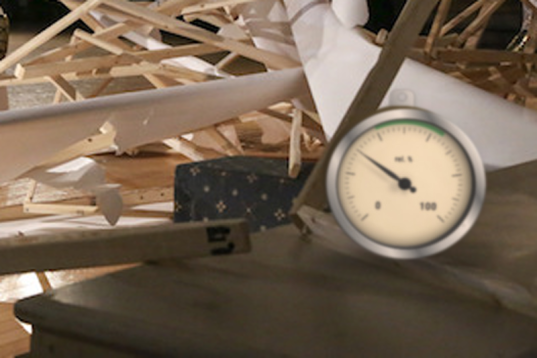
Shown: 30; %
